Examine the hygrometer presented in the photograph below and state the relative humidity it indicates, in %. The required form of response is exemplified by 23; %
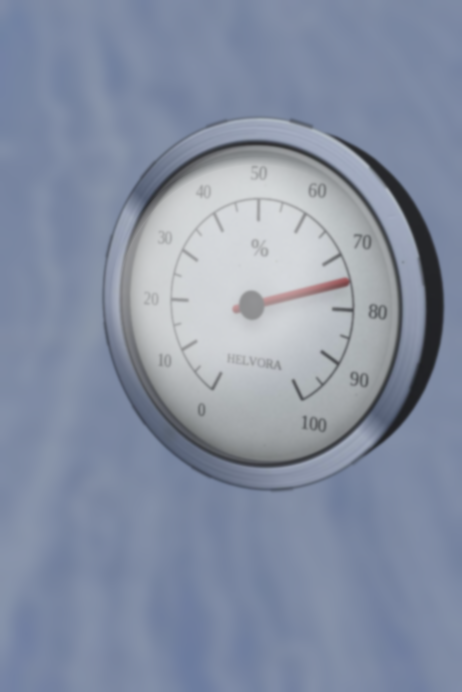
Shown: 75; %
